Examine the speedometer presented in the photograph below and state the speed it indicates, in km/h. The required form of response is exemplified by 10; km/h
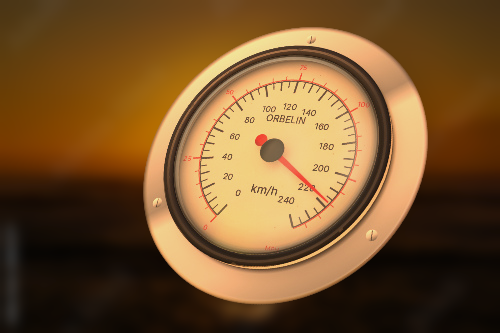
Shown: 217.5; km/h
